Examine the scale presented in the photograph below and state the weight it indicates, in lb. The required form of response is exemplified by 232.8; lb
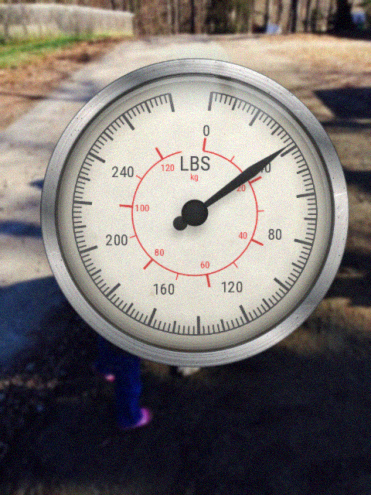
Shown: 38; lb
